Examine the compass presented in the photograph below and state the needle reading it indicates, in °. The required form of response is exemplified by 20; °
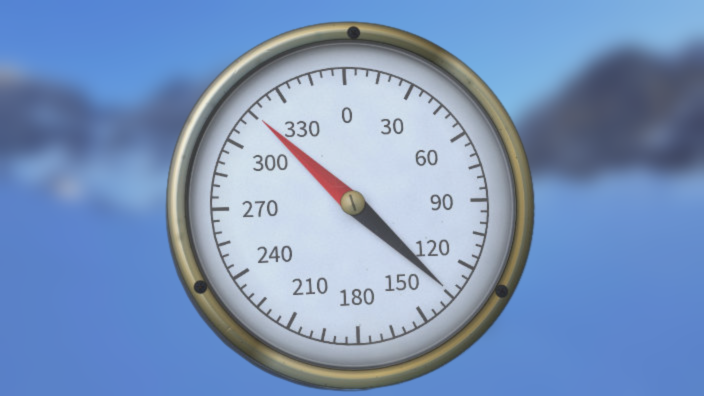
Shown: 315; °
